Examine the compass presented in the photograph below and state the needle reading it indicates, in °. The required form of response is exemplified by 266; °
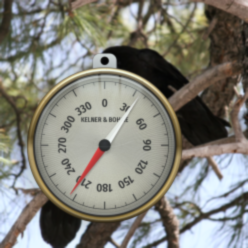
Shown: 215; °
